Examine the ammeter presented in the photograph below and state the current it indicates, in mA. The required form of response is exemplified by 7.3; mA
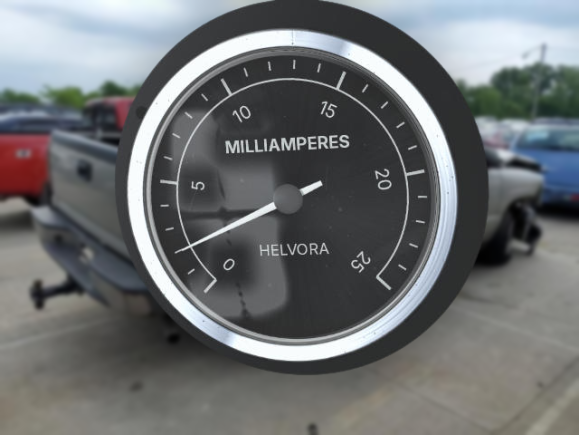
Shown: 2; mA
